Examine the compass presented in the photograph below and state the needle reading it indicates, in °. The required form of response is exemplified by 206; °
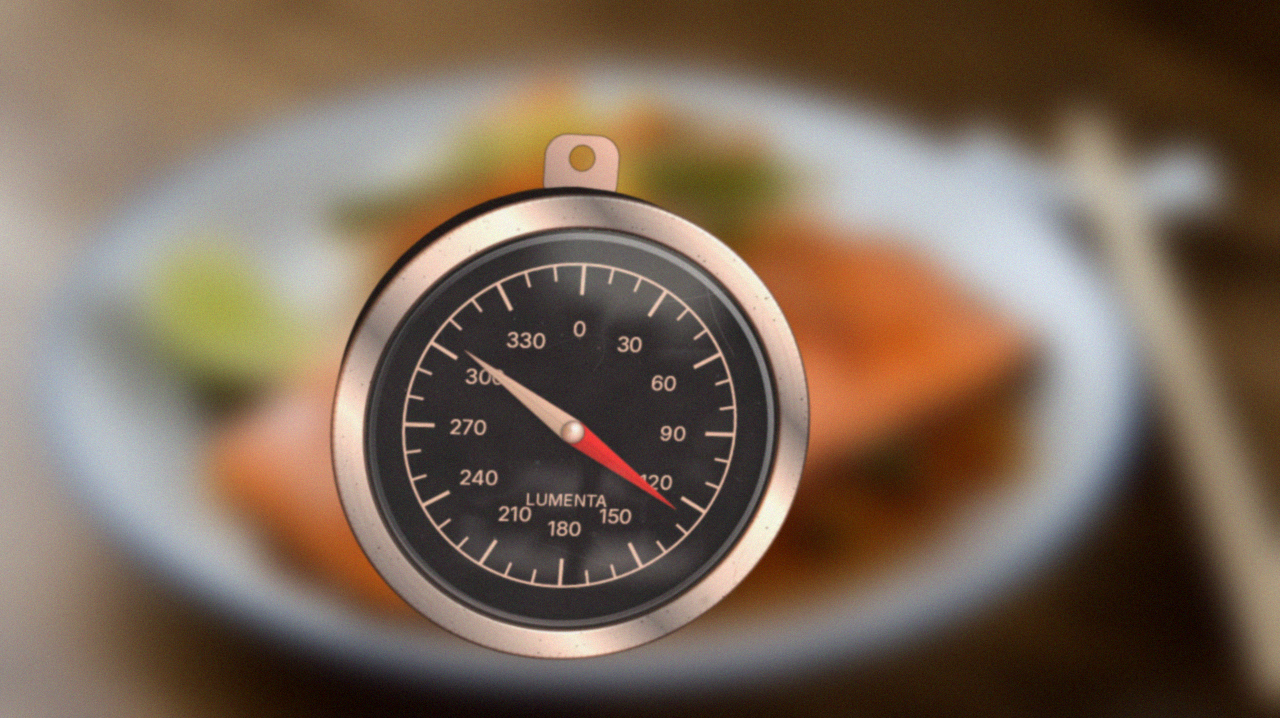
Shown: 125; °
